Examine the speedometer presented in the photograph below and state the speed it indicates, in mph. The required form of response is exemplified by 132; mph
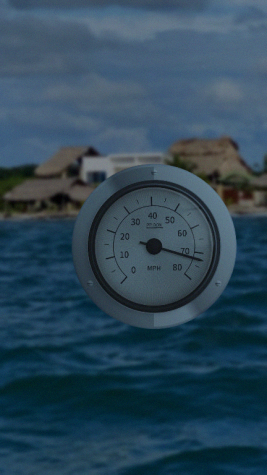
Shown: 72.5; mph
